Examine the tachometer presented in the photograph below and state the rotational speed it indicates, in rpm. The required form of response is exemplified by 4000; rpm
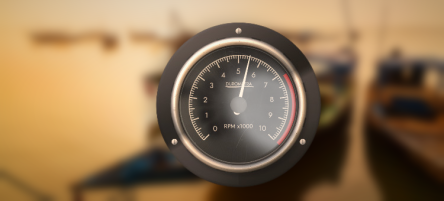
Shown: 5500; rpm
